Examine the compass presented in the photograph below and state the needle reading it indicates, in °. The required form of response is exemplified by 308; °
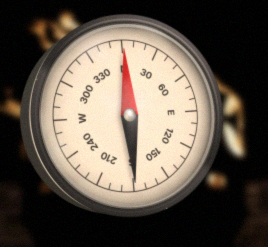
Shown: 0; °
